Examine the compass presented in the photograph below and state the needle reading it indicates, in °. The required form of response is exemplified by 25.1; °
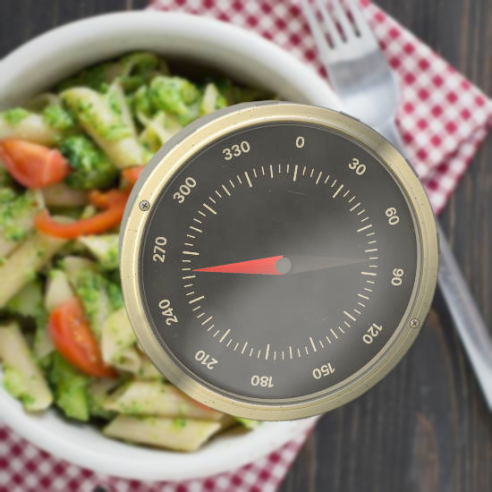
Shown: 260; °
